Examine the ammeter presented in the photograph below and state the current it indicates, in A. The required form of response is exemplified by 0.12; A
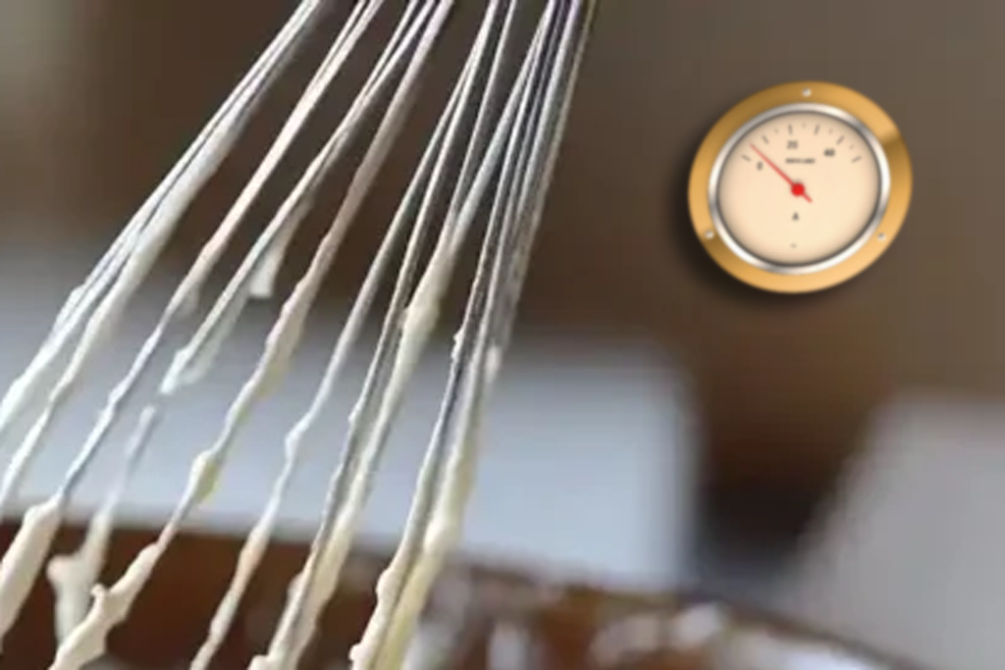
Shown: 5; A
